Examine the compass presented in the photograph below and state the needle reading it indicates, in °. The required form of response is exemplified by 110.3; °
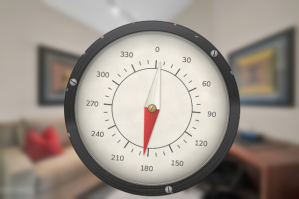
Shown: 185; °
